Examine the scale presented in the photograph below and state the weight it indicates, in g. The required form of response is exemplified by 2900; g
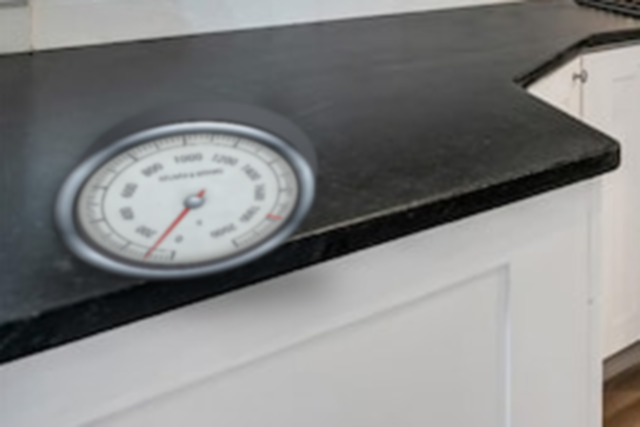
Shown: 100; g
